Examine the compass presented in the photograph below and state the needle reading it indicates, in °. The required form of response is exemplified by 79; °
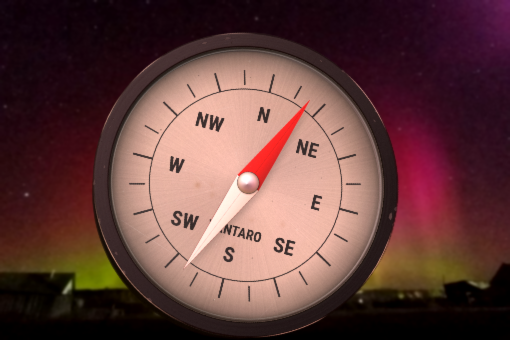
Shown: 22.5; °
